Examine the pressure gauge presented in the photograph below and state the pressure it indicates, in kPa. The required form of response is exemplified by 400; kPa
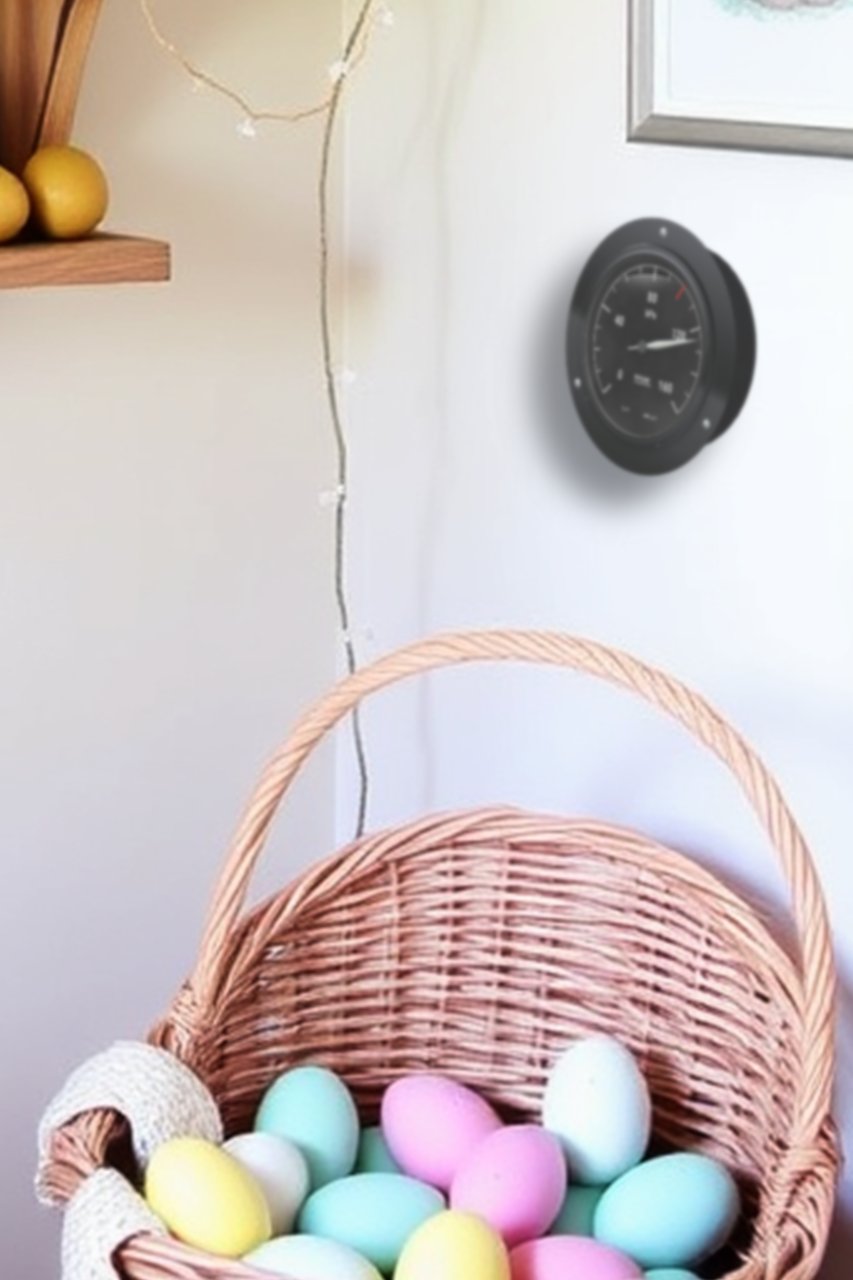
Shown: 125; kPa
